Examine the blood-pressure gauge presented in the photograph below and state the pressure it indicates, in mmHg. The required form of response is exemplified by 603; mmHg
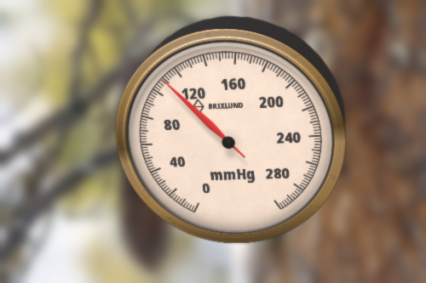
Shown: 110; mmHg
